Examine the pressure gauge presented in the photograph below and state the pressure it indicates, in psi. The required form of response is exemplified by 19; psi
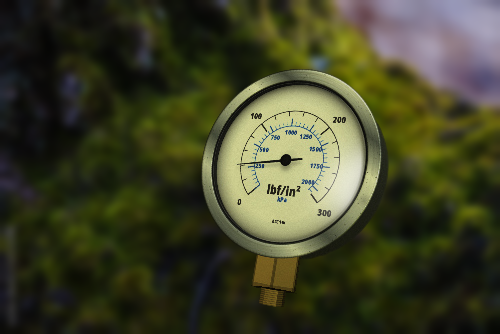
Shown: 40; psi
